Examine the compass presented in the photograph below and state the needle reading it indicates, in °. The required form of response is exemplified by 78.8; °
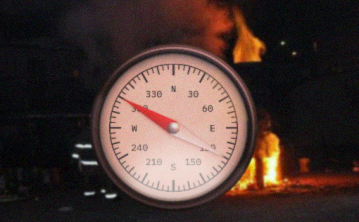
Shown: 300; °
